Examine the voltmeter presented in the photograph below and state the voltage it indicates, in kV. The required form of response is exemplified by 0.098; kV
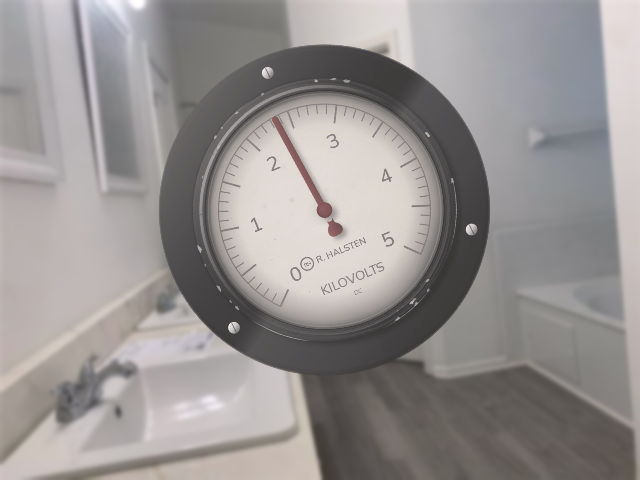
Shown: 2.35; kV
